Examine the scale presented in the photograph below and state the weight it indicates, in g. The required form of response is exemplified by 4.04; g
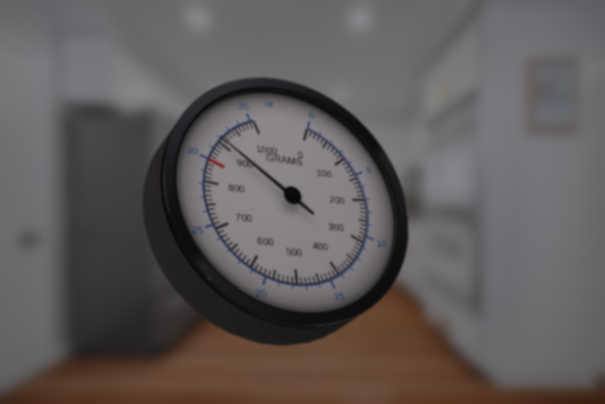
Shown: 900; g
